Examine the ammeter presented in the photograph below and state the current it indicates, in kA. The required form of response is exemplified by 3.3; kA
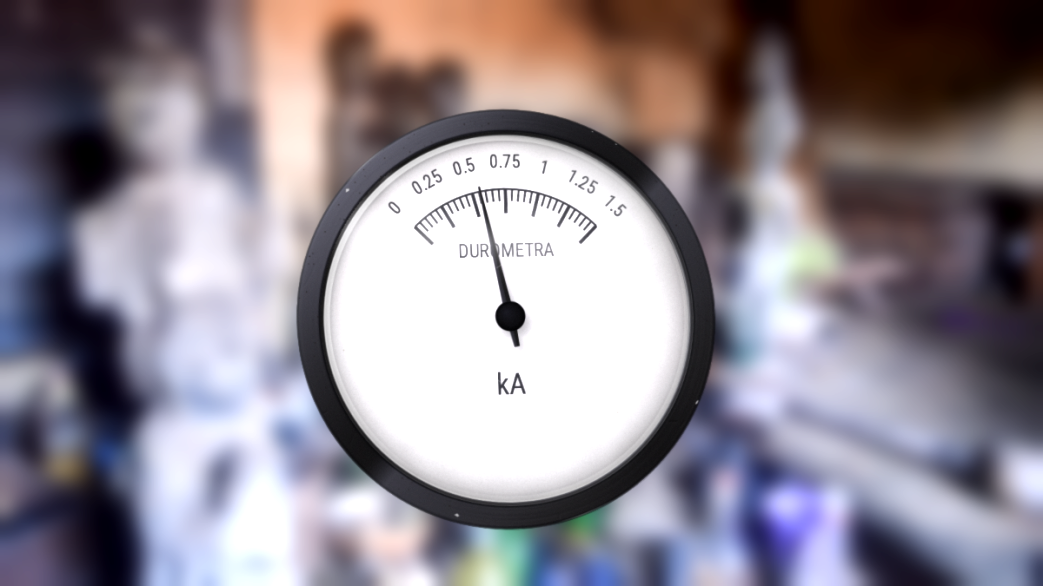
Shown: 0.55; kA
